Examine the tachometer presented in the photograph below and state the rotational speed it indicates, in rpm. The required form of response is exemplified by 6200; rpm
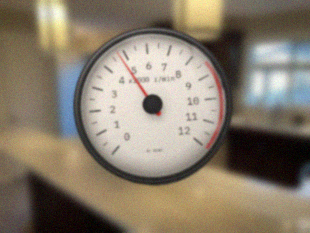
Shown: 4750; rpm
